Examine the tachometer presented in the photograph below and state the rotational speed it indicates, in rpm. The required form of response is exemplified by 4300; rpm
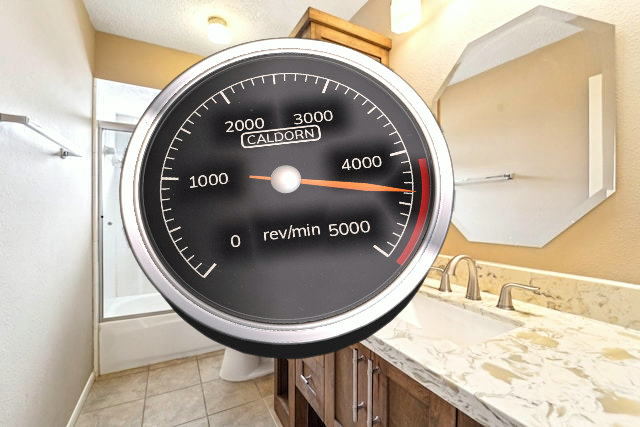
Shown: 4400; rpm
